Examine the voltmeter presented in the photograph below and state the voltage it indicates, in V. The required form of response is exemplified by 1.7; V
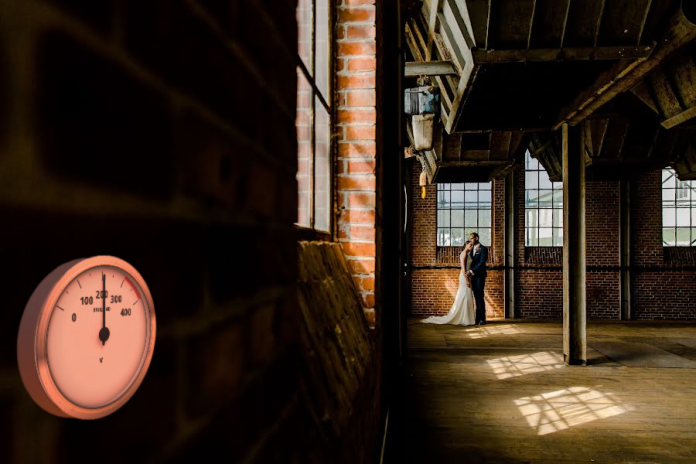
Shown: 200; V
